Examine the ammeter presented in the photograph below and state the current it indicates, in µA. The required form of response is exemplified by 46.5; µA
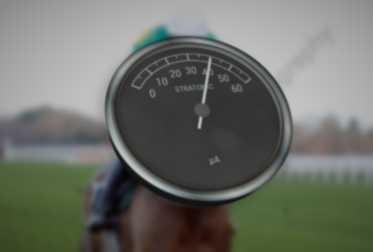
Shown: 40; µA
